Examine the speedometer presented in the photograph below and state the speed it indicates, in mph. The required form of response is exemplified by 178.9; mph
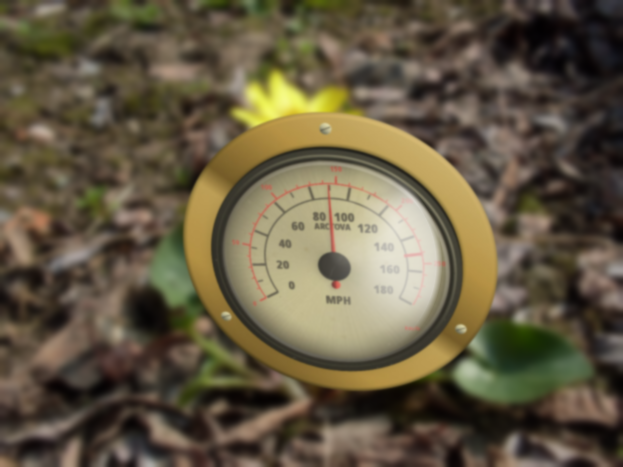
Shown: 90; mph
